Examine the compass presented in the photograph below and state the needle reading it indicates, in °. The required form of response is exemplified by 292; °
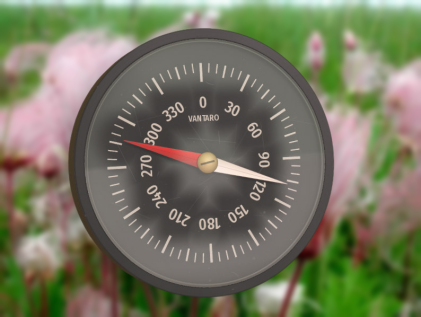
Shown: 287.5; °
